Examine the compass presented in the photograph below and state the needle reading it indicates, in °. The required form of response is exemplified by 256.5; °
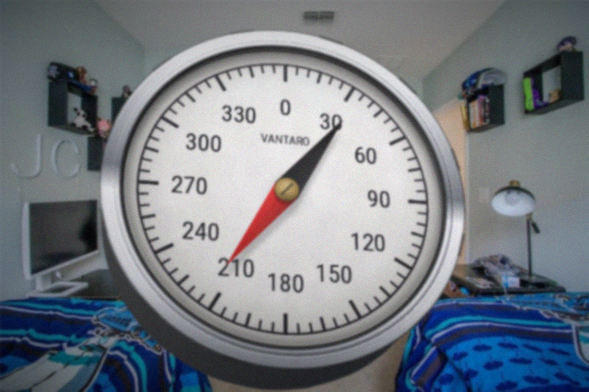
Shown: 215; °
